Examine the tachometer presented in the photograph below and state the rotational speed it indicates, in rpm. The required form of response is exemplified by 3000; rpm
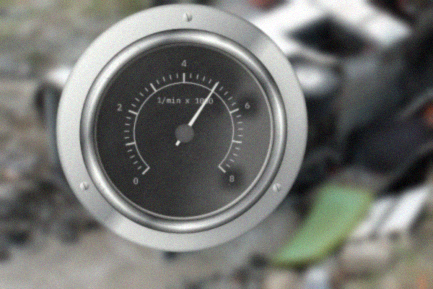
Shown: 5000; rpm
